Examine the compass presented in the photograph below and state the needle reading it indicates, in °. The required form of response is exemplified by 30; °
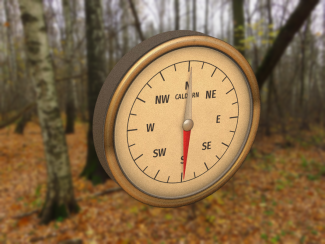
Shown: 180; °
